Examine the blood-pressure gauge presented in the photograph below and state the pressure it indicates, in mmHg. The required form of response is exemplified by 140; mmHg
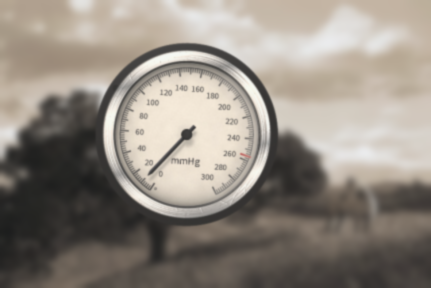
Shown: 10; mmHg
